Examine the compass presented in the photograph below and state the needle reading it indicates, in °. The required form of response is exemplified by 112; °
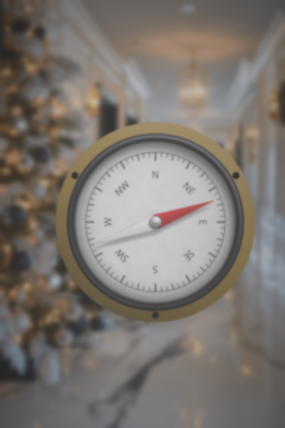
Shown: 70; °
